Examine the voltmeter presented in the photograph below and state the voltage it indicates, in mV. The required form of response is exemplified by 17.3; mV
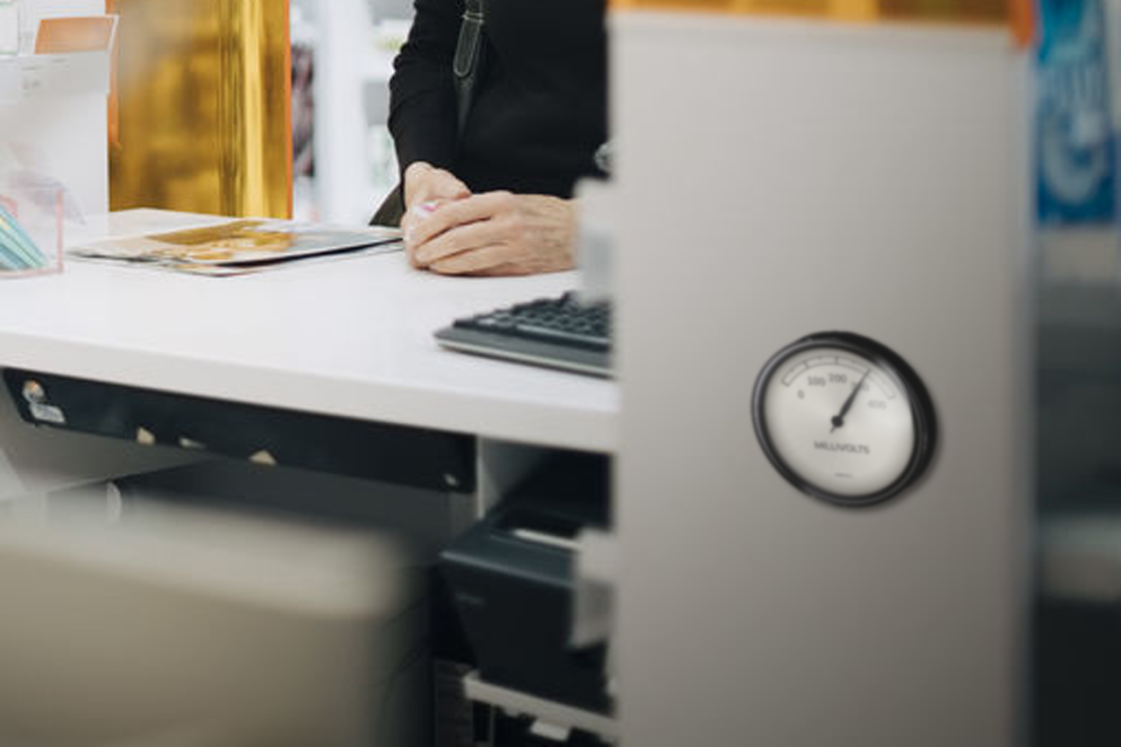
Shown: 300; mV
